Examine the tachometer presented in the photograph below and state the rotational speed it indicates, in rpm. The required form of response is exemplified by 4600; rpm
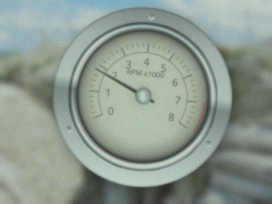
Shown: 1800; rpm
